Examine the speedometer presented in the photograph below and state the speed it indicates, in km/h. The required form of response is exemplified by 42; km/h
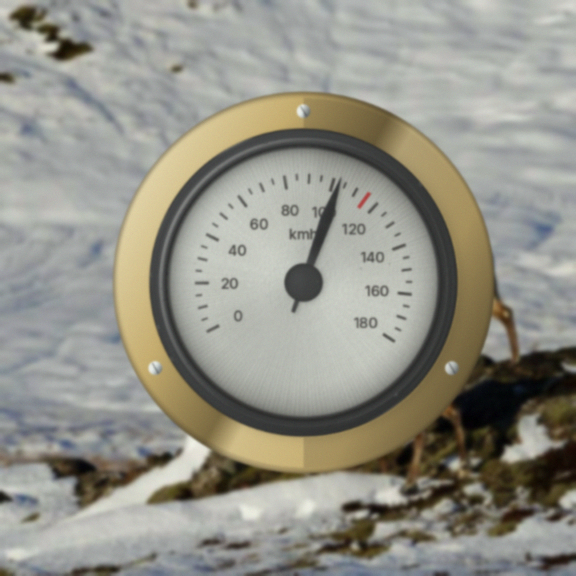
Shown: 102.5; km/h
